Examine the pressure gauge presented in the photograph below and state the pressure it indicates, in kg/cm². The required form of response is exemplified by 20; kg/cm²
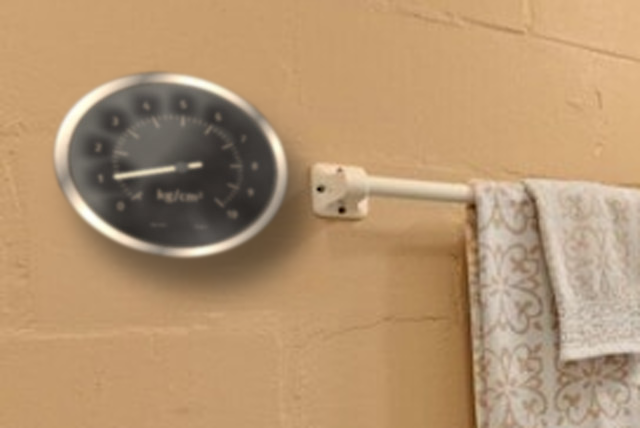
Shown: 1; kg/cm²
